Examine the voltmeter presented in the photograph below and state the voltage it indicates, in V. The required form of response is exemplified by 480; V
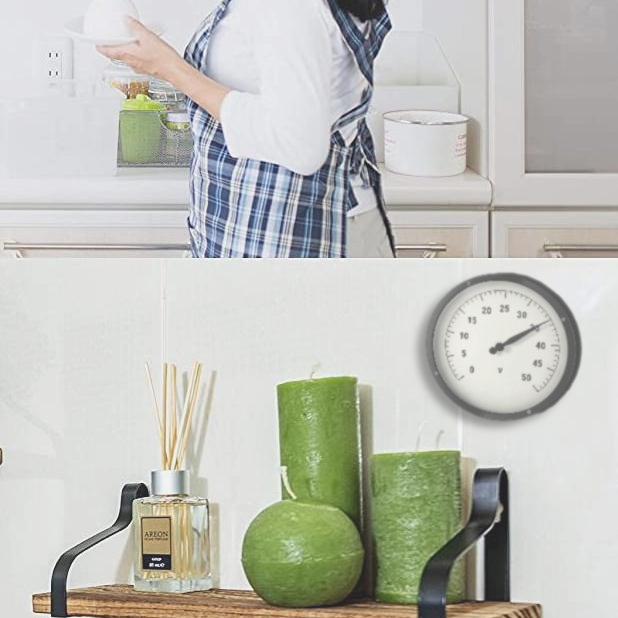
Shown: 35; V
